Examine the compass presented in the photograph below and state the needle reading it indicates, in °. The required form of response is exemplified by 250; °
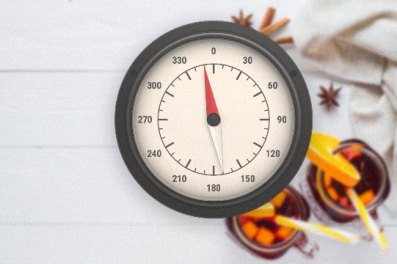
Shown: 350; °
